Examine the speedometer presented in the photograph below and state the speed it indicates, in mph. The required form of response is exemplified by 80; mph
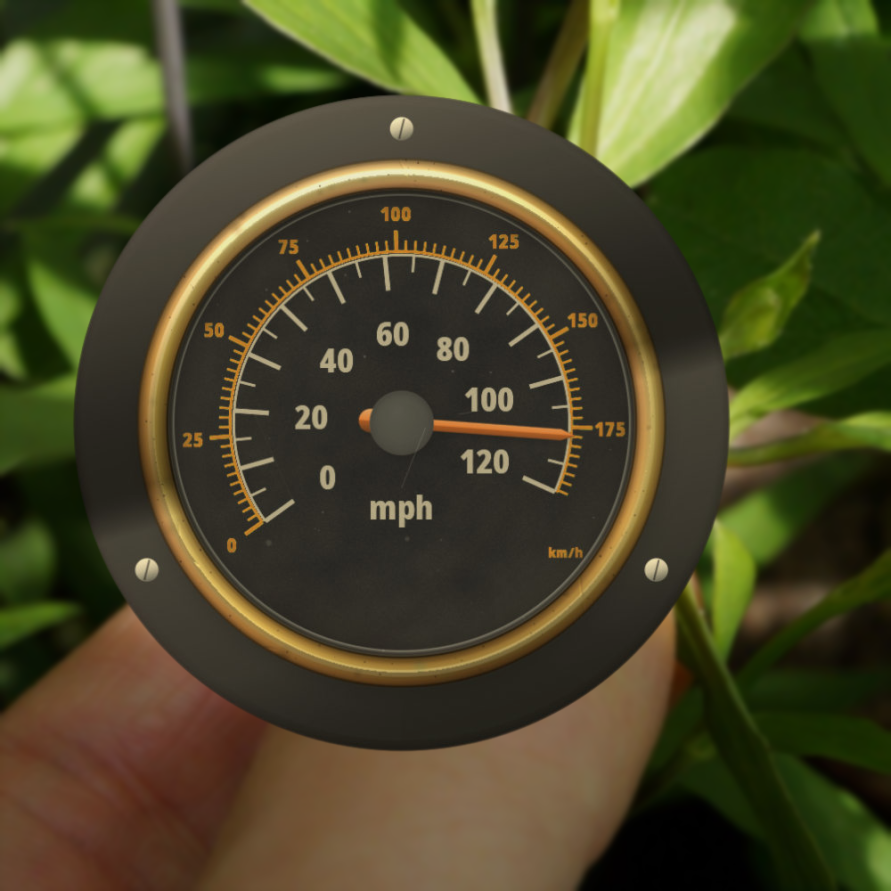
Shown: 110; mph
